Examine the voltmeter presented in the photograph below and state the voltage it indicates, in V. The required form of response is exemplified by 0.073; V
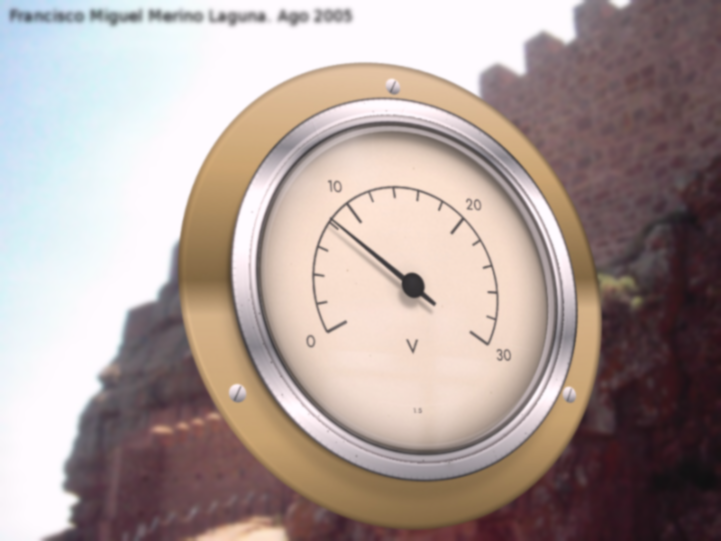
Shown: 8; V
